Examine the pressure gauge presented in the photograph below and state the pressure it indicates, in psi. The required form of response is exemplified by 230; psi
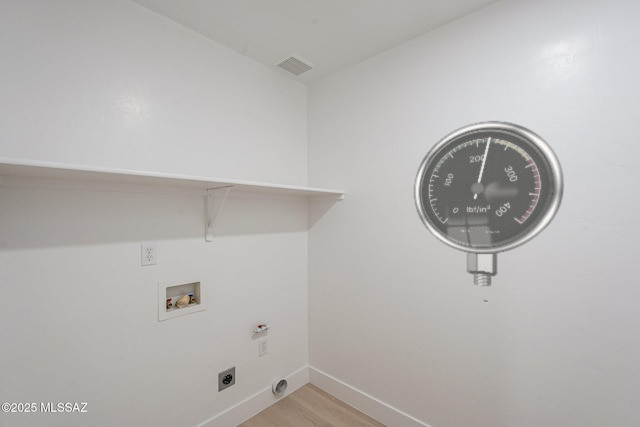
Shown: 220; psi
